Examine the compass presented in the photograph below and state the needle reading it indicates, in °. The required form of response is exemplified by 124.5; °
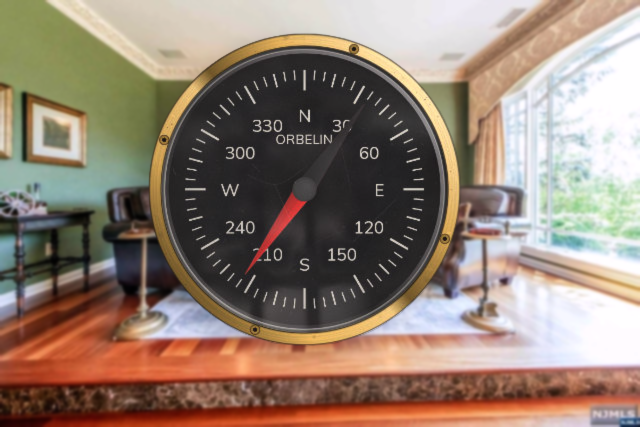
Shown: 215; °
